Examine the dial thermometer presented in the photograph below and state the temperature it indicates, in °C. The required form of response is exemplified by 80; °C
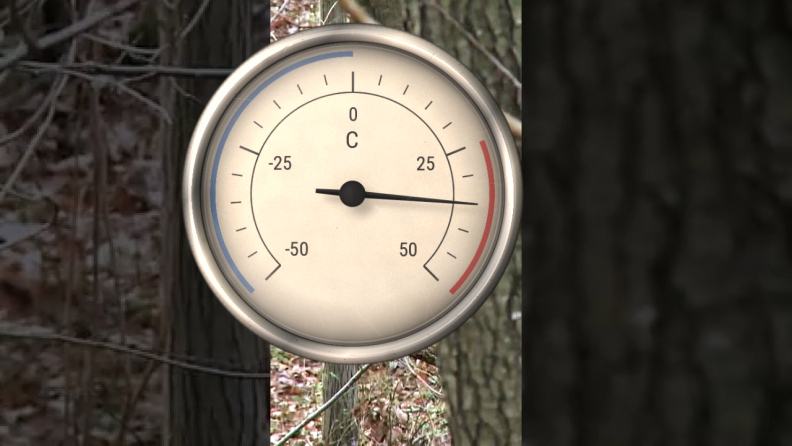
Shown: 35; °C
